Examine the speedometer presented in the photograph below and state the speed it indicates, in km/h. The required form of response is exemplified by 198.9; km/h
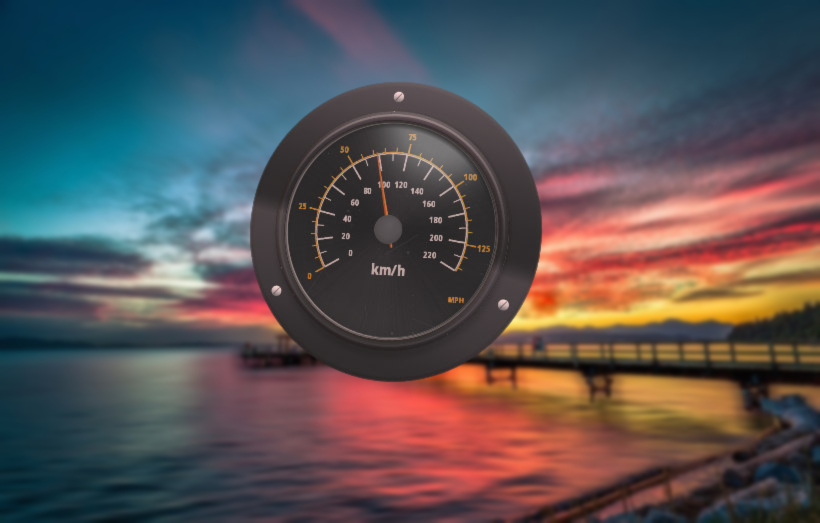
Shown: 100; km/h
